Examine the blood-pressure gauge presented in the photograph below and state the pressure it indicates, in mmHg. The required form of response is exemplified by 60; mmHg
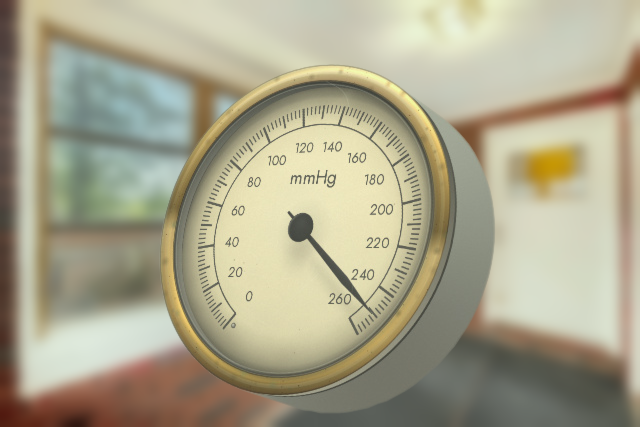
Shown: 250; mmHg
